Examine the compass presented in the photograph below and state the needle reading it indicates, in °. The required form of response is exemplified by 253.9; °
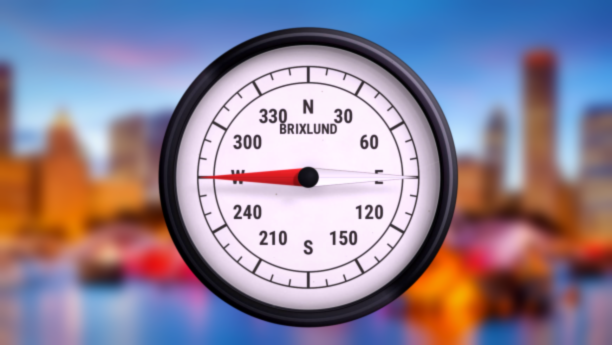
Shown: 270; °
